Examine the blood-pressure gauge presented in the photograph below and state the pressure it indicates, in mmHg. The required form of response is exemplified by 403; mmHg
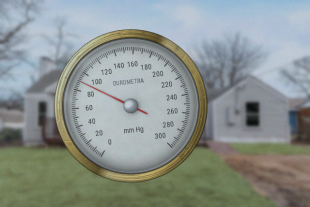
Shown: 90; mmHg
